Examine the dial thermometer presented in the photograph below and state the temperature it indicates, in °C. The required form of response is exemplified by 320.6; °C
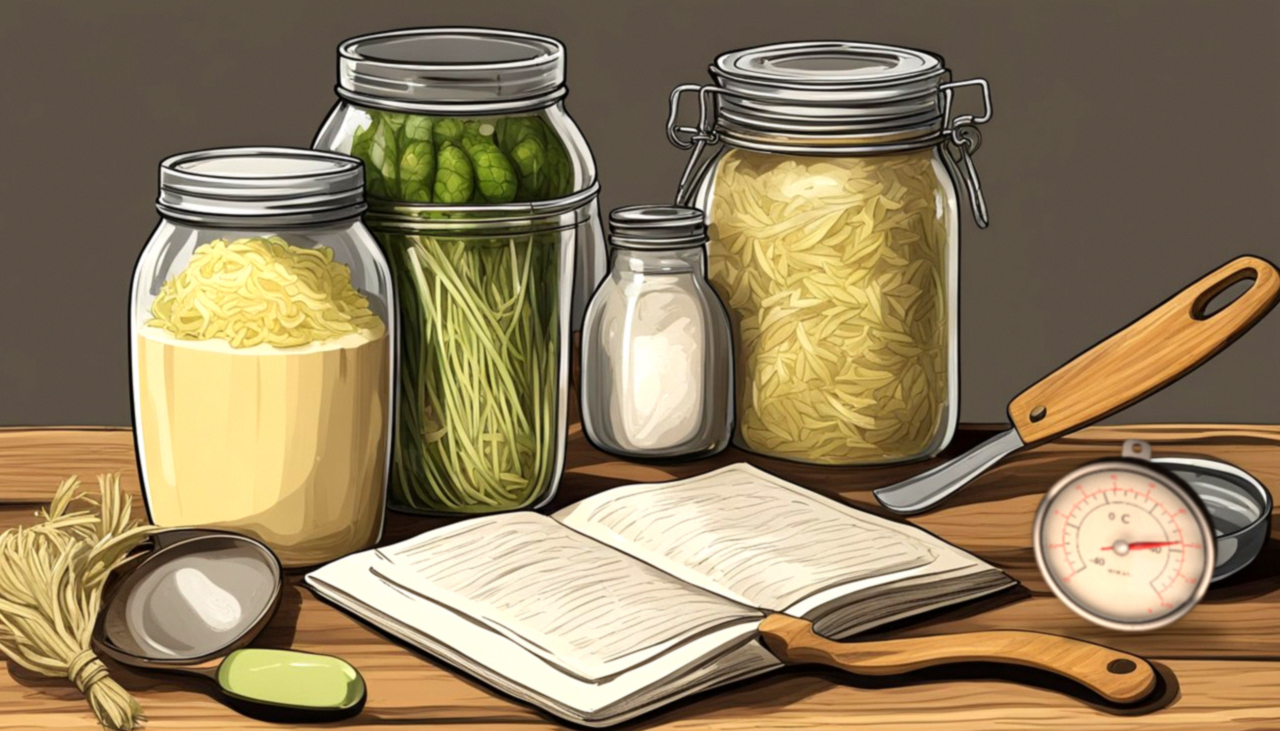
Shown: 36; °C
